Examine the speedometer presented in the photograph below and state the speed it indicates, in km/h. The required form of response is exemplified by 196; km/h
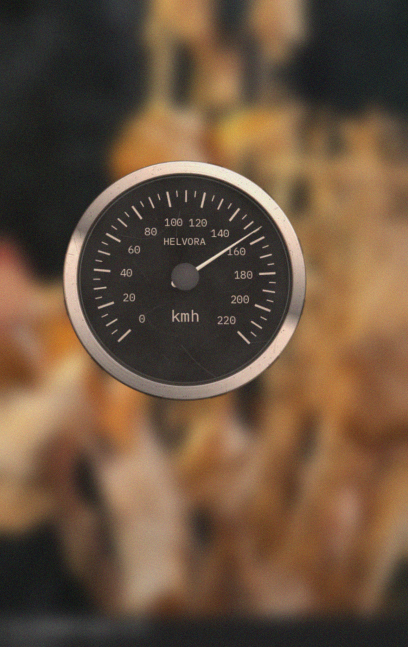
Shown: 155; km/h
